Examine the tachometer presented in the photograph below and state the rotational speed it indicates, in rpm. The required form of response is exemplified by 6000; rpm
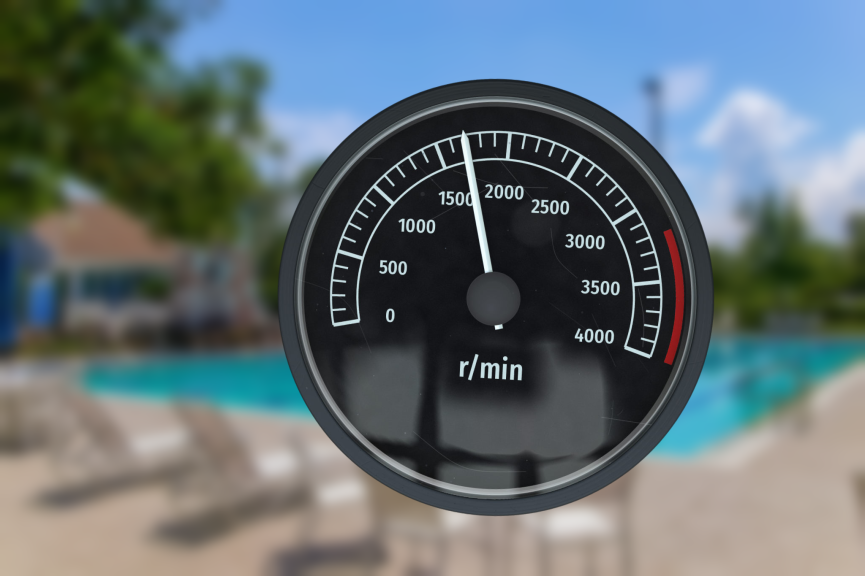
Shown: 1700; rpm
